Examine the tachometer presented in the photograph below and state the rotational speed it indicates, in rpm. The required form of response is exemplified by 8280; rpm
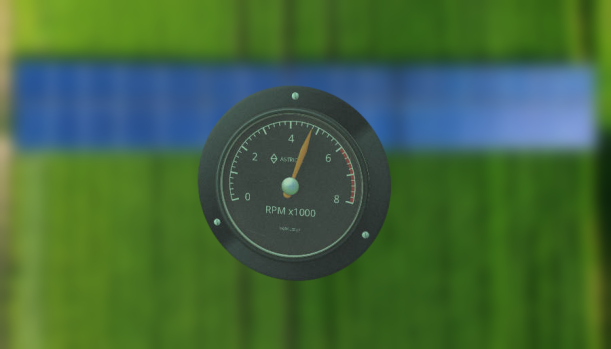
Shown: 4800; rpm
